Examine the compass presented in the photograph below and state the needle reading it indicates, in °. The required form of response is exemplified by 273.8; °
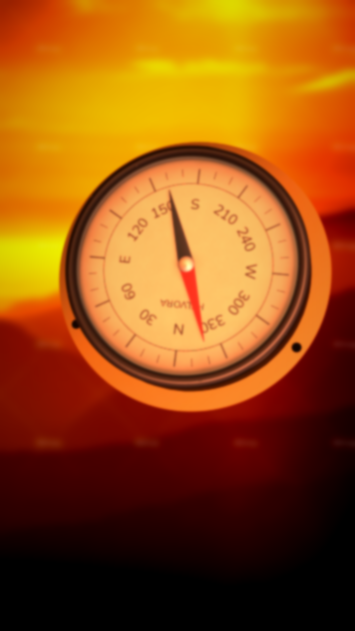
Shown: 340; °
